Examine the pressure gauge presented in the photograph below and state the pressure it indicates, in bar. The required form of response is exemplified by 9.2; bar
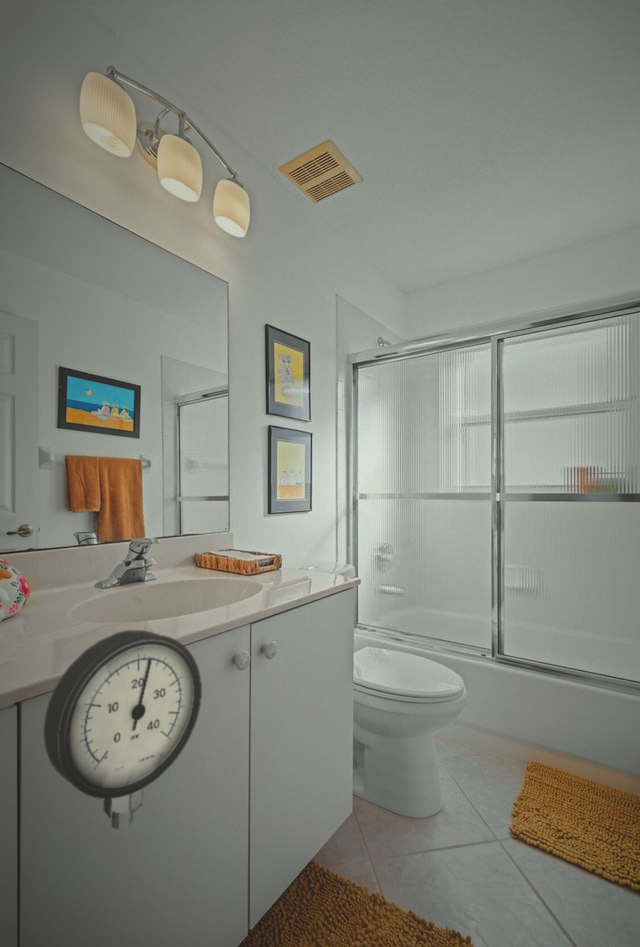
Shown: 22; bar
